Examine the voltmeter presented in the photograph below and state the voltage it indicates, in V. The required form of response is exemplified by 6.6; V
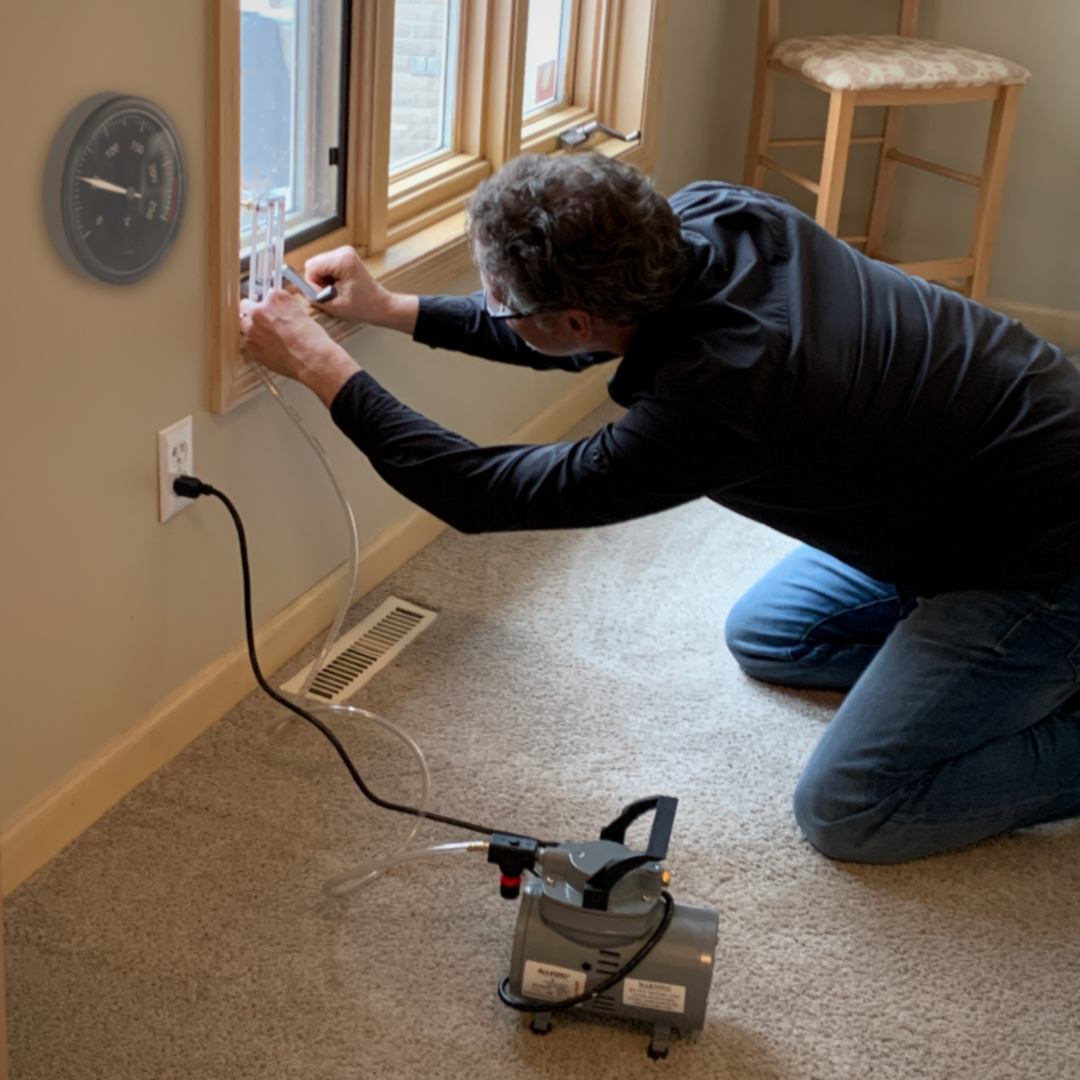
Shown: 50; V
